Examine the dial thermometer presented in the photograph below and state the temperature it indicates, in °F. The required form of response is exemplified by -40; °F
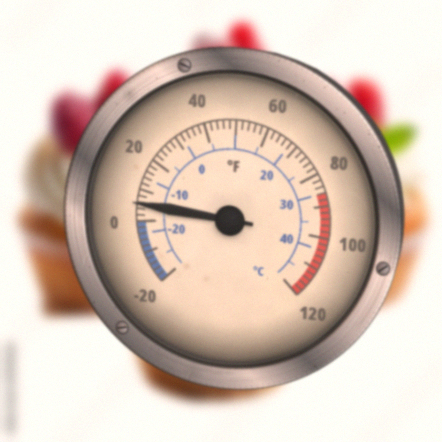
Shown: 6; °F
